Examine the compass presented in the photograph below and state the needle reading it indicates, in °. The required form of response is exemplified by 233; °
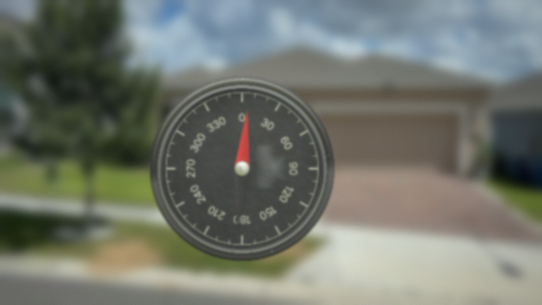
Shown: 5; °
